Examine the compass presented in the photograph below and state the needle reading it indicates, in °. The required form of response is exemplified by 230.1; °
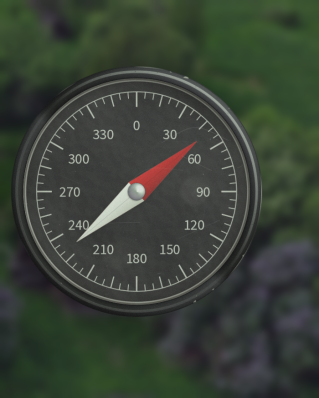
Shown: 50; °
